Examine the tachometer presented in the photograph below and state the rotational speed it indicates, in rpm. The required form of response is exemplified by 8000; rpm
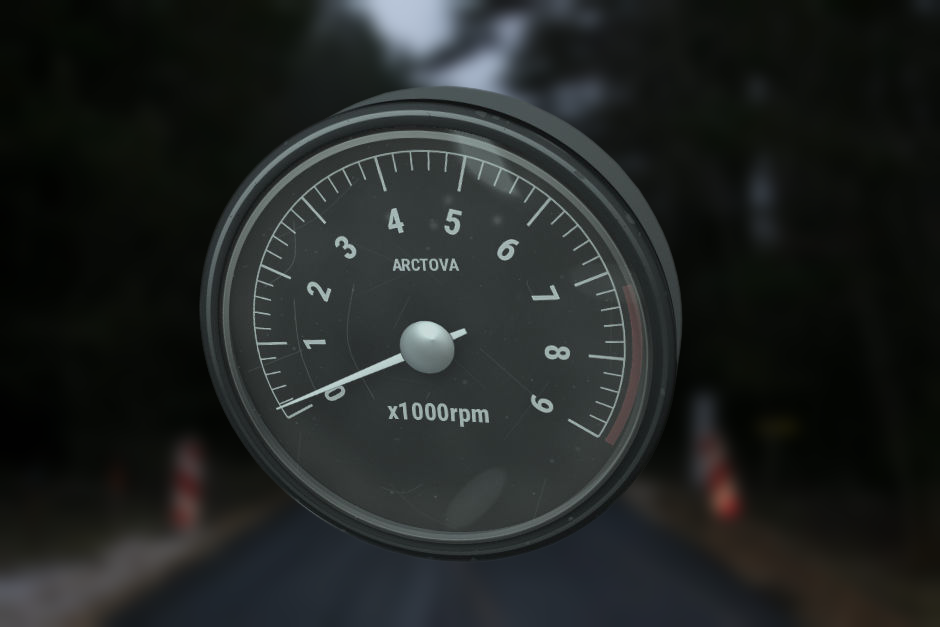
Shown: 200; rpm
